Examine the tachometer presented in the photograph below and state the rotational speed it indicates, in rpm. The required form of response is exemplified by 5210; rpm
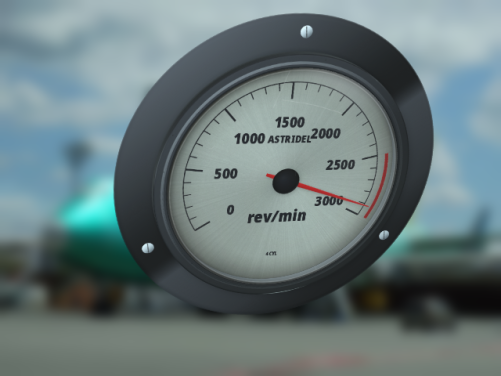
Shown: 2900; rpm
